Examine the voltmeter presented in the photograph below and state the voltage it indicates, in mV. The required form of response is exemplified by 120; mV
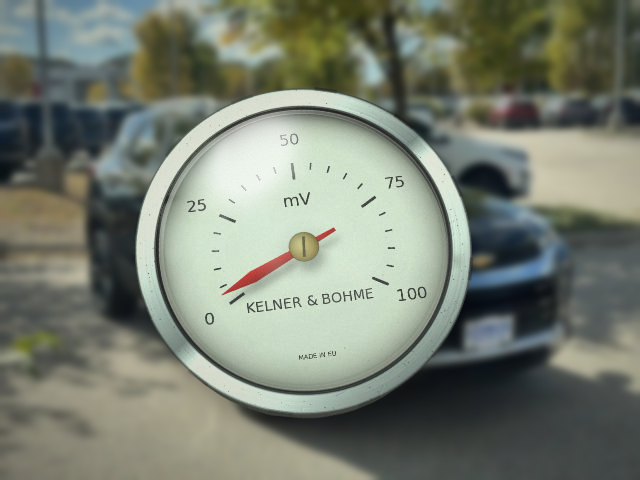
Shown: 2.5; mV
